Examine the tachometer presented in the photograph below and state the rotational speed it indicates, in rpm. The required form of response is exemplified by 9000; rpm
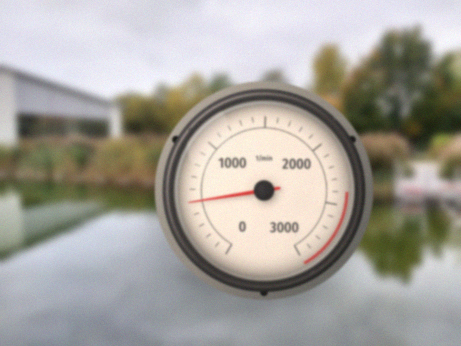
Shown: 500; rpm
